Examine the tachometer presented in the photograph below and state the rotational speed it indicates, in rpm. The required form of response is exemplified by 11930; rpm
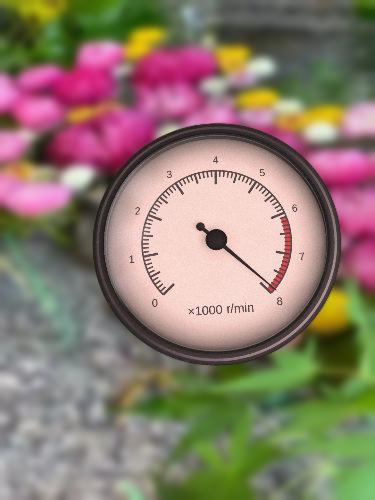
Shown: 7900; rpm
